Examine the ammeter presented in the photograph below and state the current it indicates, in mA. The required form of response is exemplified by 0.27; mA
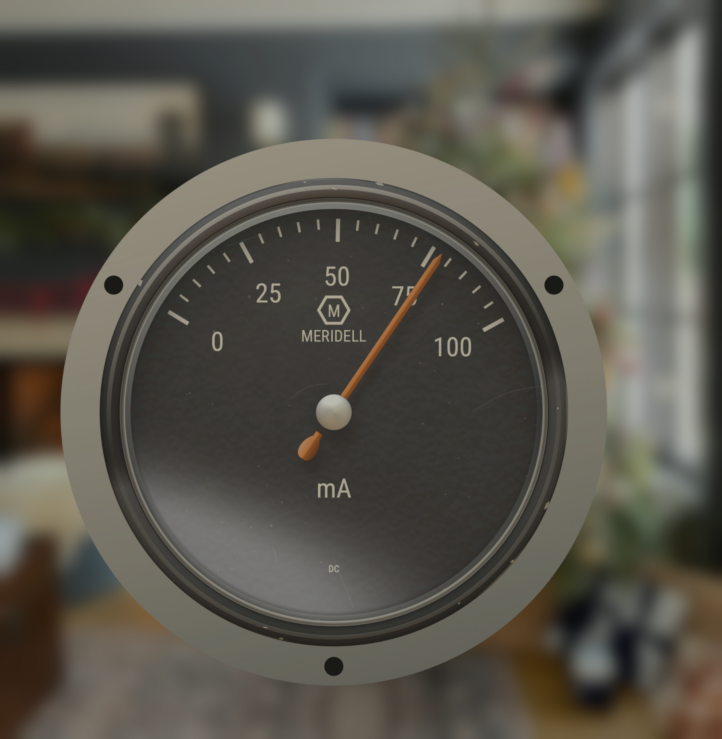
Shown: 77.5; mA
